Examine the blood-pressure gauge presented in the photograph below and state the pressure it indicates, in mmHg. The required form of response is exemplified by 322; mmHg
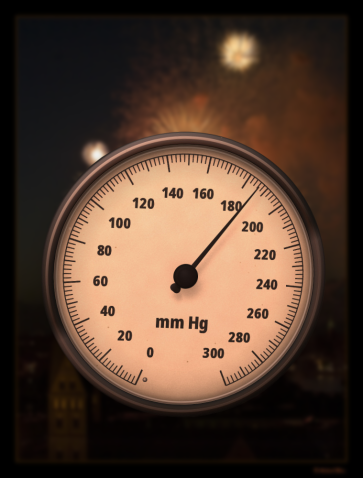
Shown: 186; mmHg
